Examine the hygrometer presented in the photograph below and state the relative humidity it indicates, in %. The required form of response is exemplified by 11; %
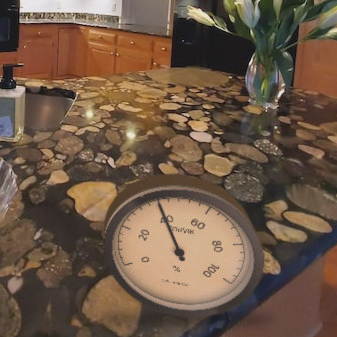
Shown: 40; %
